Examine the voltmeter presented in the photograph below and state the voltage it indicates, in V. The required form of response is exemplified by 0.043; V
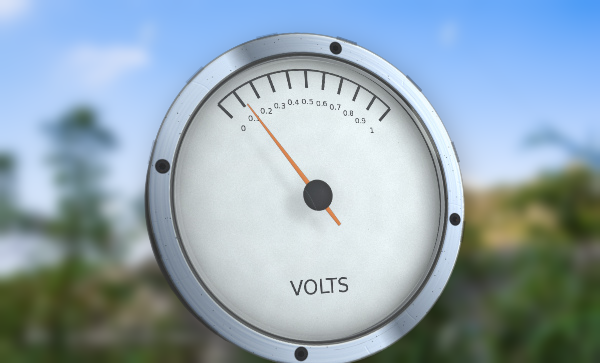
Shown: 0.1; V
